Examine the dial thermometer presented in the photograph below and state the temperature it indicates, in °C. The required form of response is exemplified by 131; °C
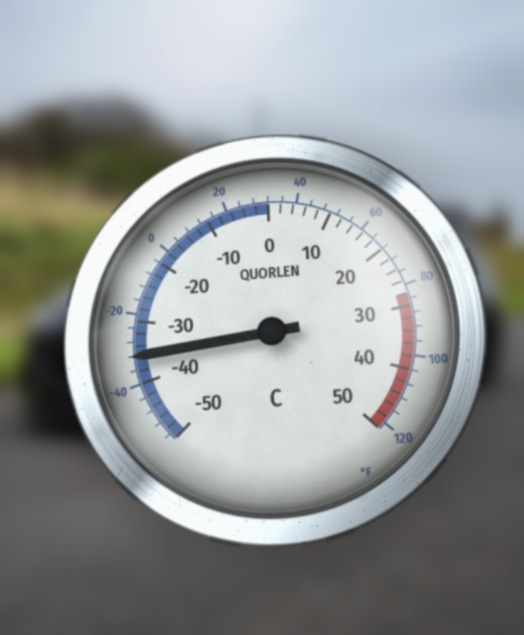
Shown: -36; °C
